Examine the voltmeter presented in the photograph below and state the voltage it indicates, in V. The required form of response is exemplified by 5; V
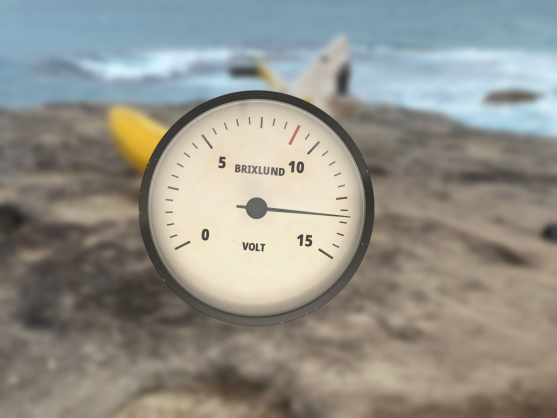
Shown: 13.25; V
